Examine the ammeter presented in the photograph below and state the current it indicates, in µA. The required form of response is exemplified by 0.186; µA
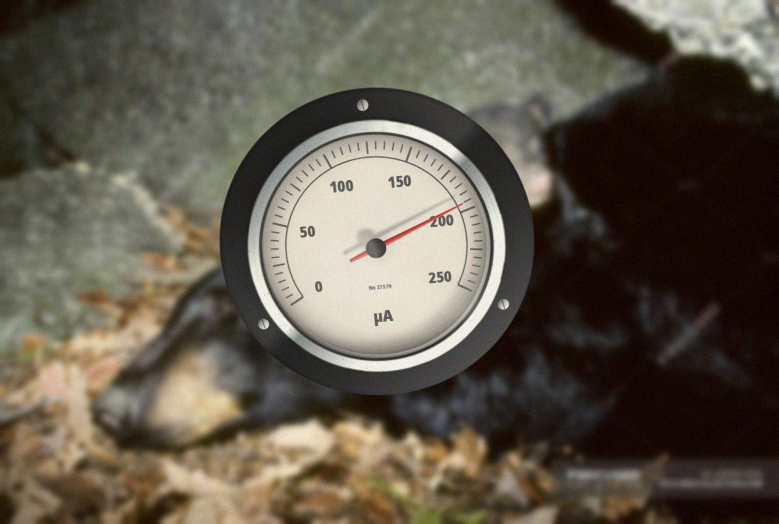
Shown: 195; µA
